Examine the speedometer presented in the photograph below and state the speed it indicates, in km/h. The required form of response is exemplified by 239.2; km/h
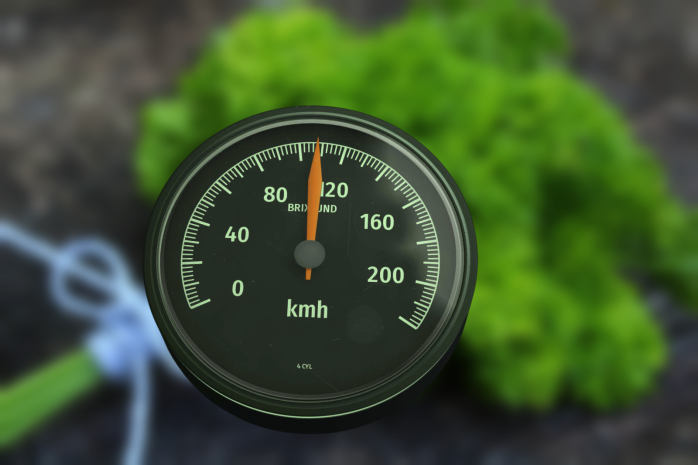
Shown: 108; km/h
